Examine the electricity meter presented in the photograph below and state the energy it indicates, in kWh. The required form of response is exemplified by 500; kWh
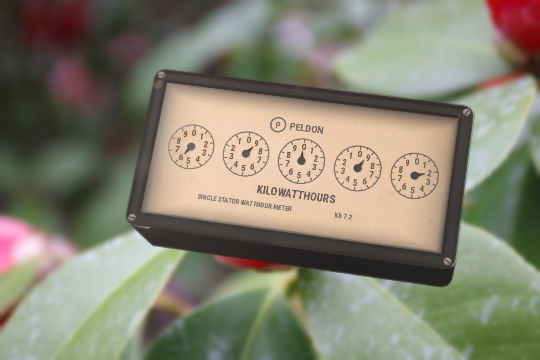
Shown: 58992; kWh
